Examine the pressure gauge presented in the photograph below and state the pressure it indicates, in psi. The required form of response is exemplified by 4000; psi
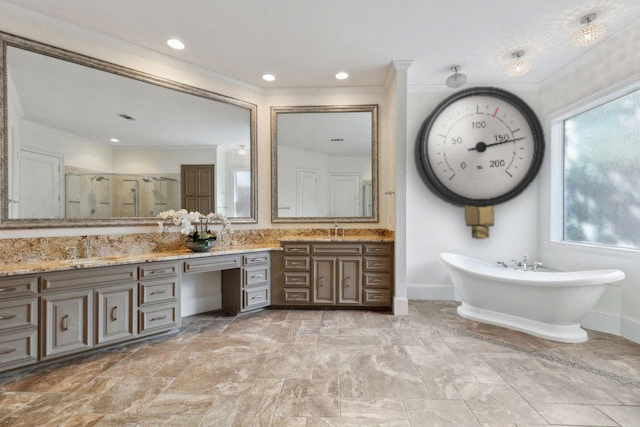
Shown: 160; psi
